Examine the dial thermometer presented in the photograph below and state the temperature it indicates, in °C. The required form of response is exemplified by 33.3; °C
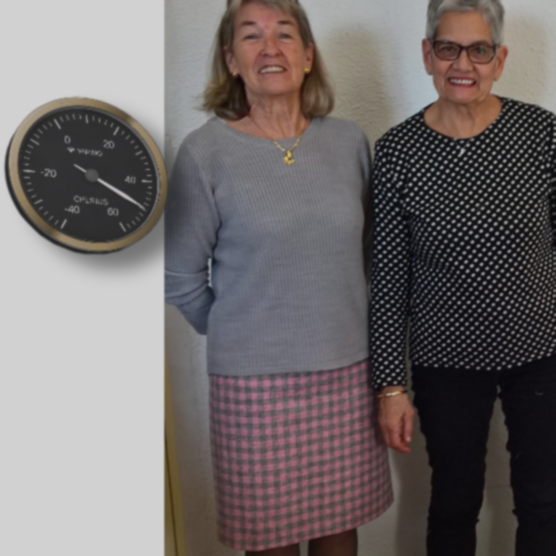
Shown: 50; °C
